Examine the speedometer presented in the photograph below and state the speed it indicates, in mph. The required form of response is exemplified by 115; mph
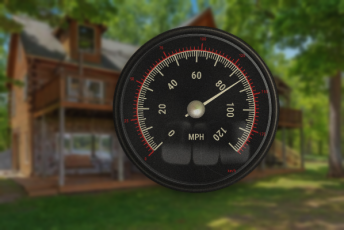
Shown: 85; mph
